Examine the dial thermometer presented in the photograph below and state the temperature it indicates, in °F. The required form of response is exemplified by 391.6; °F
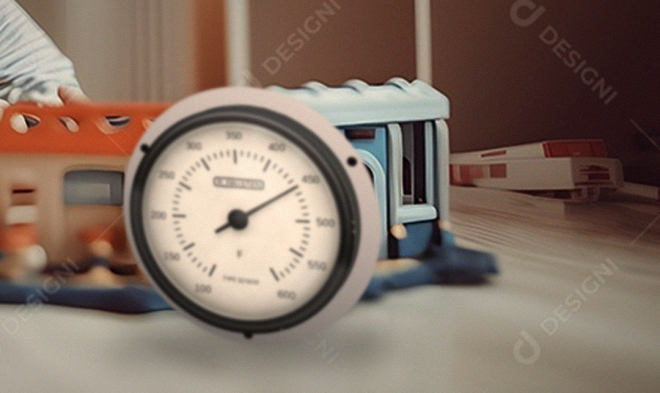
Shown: 450; °F
